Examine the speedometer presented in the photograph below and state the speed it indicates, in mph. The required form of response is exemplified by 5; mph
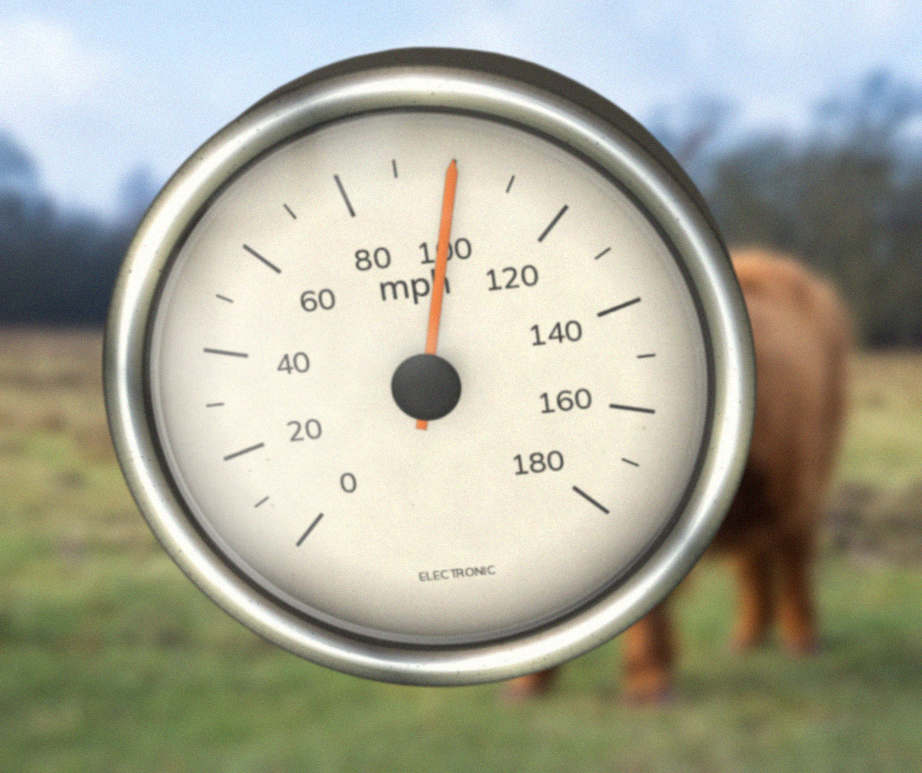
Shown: 100; mph
